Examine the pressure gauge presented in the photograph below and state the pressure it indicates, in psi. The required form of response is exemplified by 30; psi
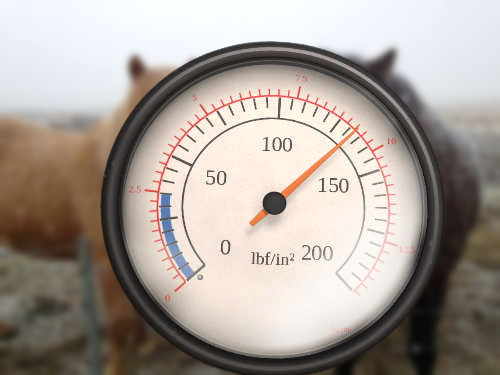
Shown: 132.5; psi
